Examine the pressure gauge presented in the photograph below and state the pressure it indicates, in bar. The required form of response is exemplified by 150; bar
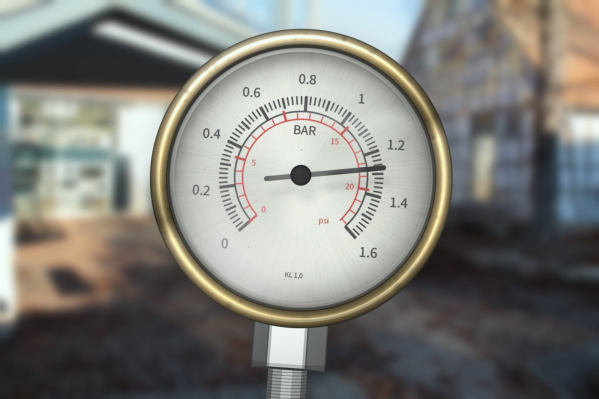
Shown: 1.28; bar
